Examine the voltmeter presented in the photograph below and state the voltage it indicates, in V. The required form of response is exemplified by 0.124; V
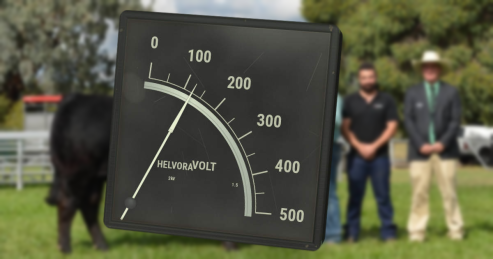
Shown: 125; V
